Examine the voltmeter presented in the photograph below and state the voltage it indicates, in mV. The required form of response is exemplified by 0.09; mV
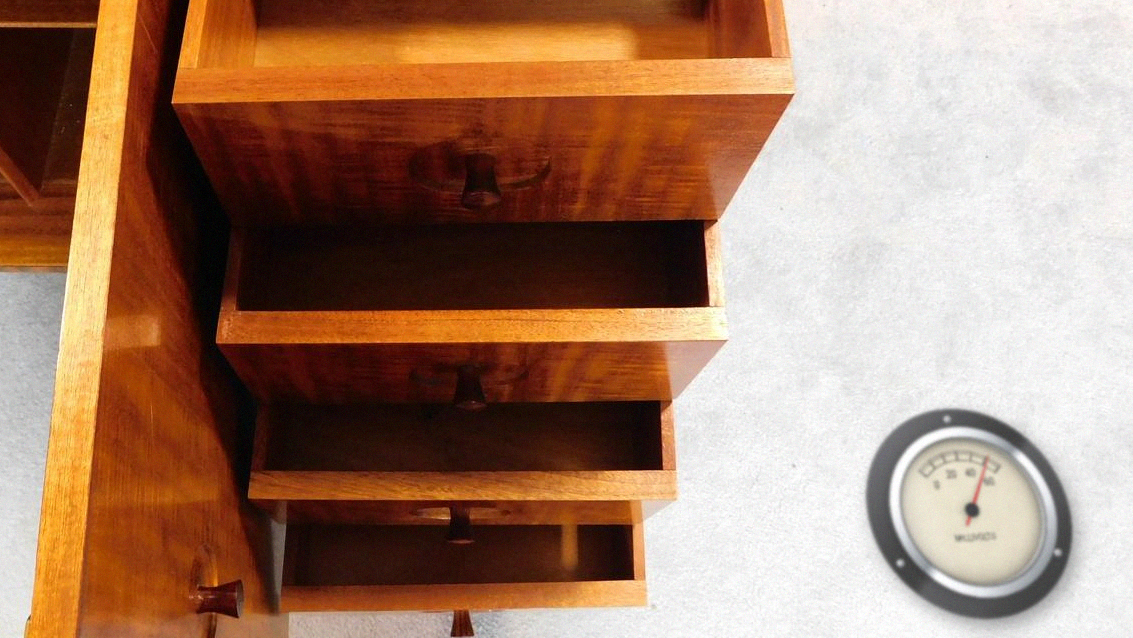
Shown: 50; mV
